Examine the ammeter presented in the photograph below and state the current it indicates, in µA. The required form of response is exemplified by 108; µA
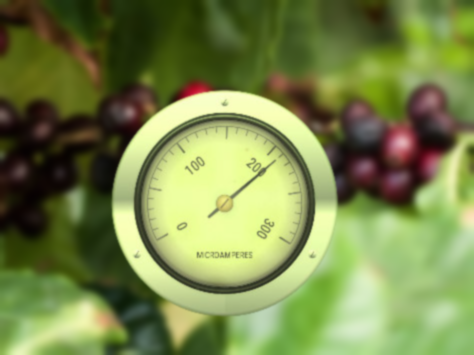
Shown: 210; µA
